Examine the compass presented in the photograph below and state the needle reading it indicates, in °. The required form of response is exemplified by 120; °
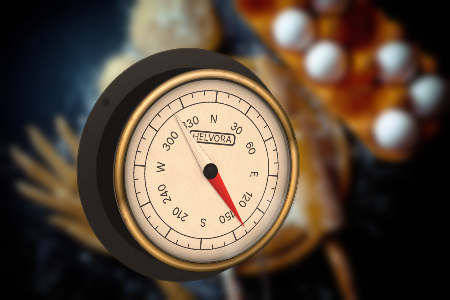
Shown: 140; °
